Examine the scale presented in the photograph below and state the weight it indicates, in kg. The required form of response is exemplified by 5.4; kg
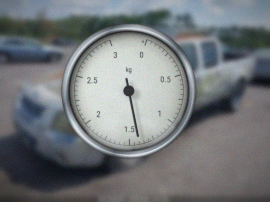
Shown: 1.4; kg
